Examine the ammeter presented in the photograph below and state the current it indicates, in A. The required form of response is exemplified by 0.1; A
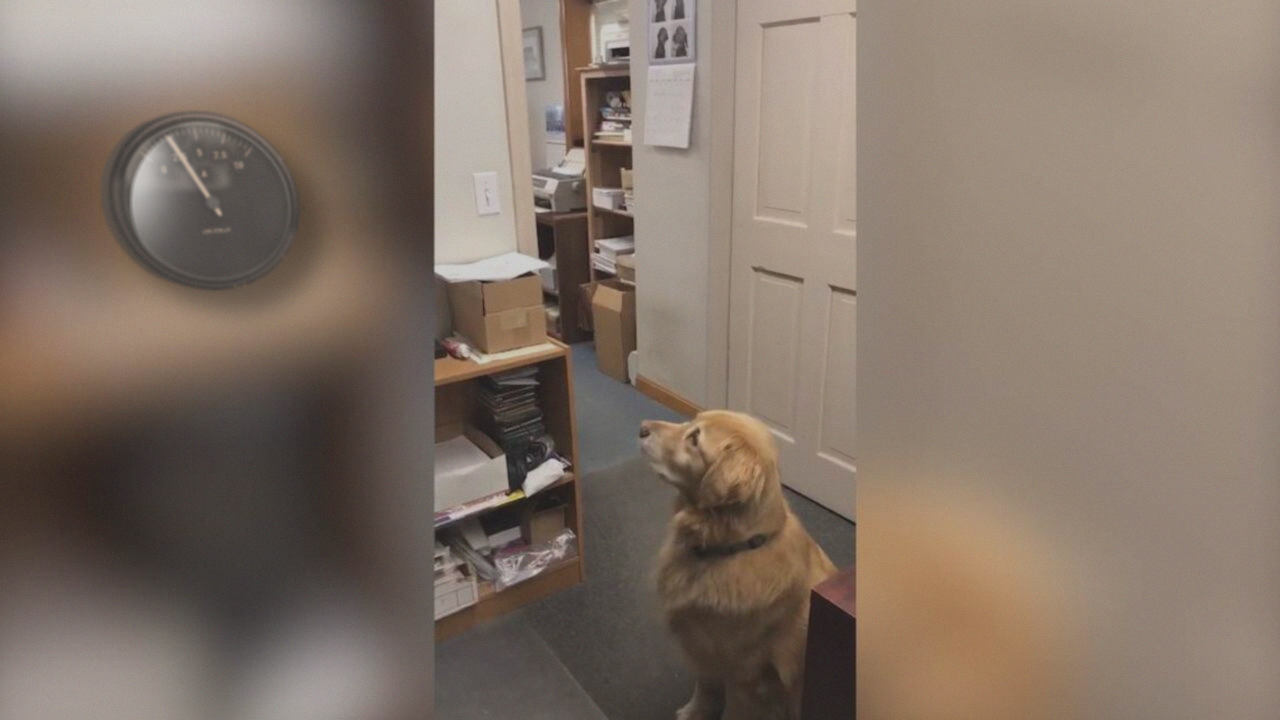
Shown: 2.5; A
